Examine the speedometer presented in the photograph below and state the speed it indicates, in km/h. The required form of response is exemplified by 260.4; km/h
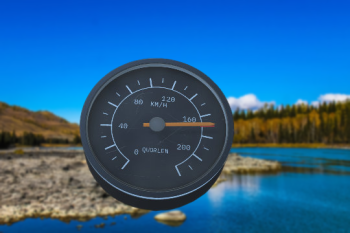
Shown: 170; km/h
